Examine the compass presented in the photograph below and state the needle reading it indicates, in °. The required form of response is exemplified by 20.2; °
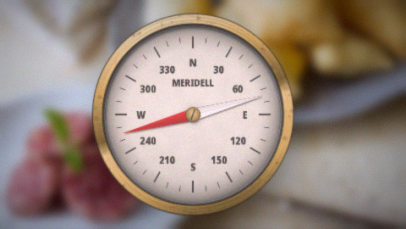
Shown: 255; °
